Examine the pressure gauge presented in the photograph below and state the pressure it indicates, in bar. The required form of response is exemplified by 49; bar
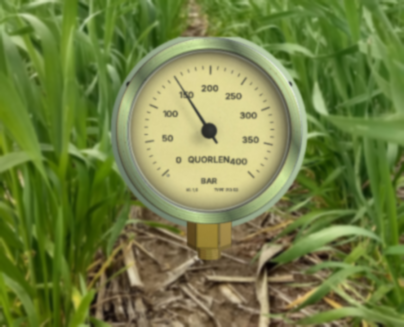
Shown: 150; bar
